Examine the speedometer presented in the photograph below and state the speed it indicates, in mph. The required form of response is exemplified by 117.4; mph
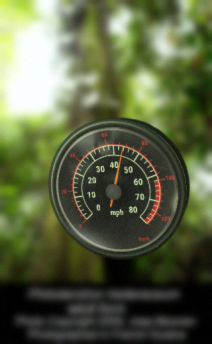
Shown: 44; mph
